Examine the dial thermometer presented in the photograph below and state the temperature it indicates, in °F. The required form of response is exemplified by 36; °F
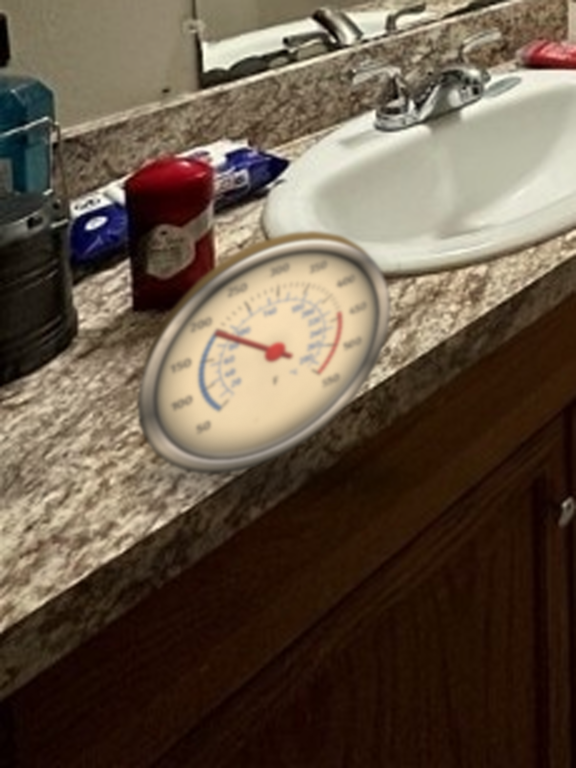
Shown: 200; °F
